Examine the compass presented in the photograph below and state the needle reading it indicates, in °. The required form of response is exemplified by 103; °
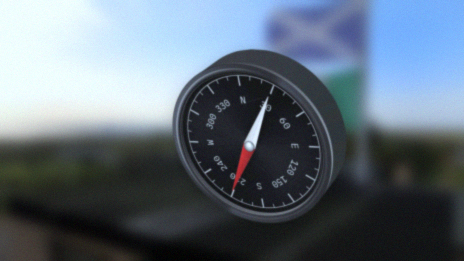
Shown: 210; °
